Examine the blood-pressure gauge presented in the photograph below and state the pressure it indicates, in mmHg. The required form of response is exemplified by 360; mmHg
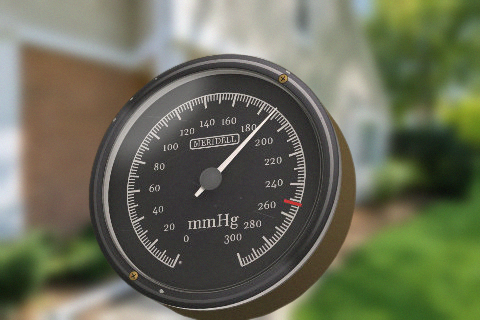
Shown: 190; mmHg
